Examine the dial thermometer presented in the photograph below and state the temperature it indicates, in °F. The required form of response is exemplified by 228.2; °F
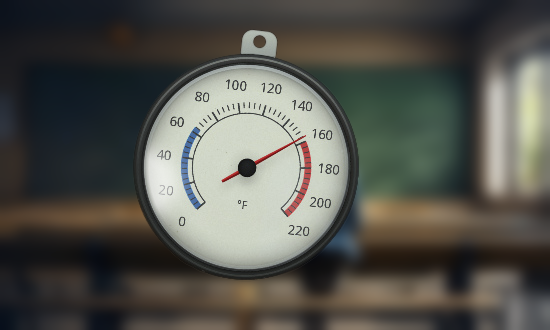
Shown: 156; °F
